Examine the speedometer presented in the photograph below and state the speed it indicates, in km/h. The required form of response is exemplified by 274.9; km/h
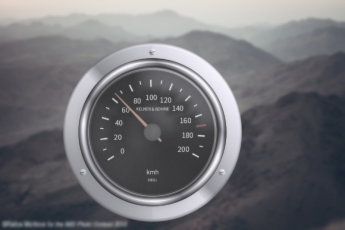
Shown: 65; km/h
